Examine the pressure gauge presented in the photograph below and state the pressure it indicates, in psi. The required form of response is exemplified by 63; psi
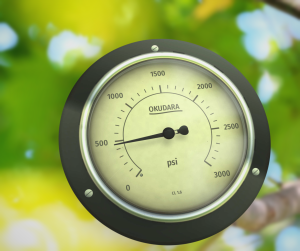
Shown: 450; psi
